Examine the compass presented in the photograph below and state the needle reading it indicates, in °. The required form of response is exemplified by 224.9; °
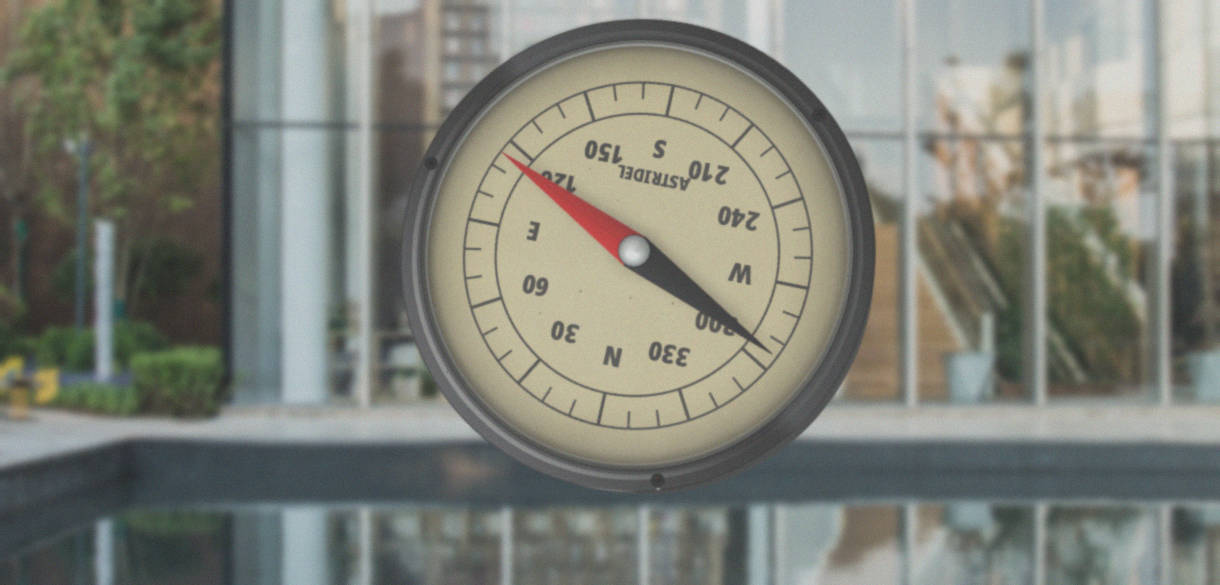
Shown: 115; °
